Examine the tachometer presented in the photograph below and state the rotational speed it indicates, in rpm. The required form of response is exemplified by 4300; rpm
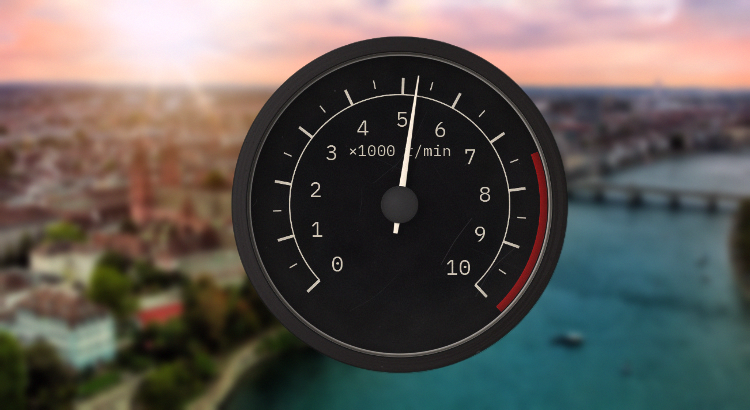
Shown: 5250; rpm
